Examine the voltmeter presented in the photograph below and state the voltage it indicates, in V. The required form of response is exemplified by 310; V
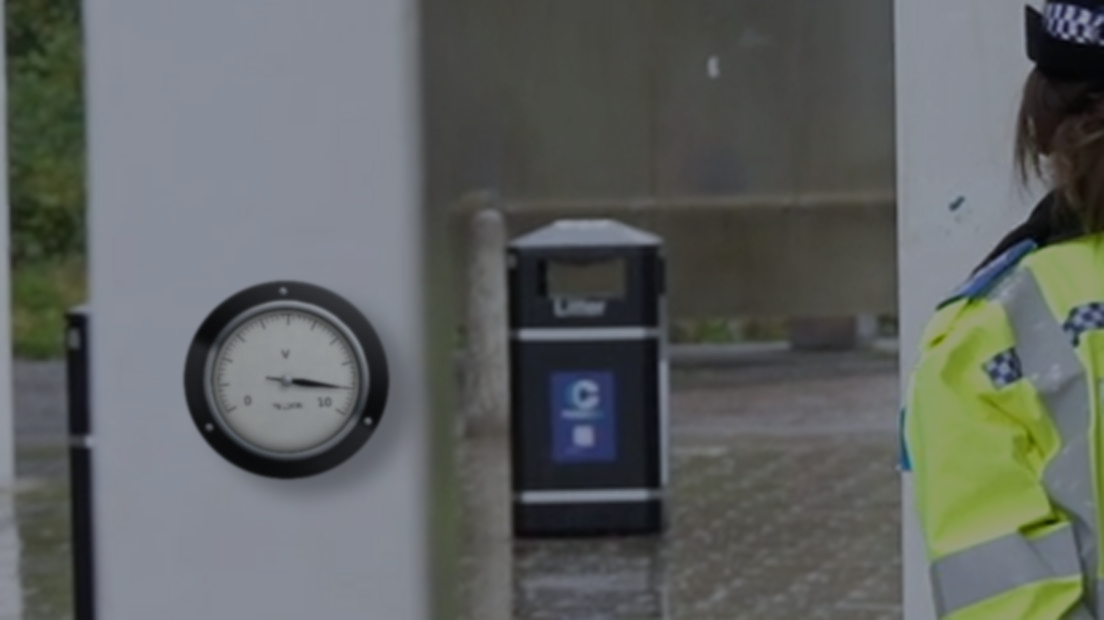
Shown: 9; V
